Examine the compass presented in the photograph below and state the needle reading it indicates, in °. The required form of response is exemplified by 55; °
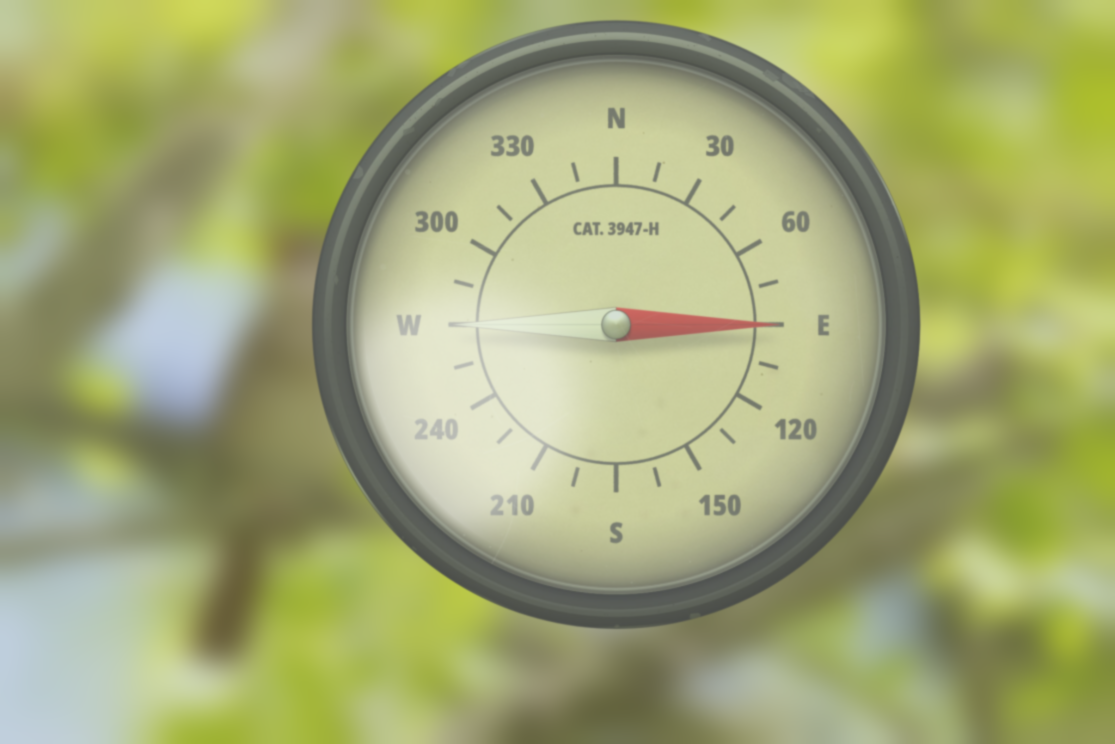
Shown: 90; °
